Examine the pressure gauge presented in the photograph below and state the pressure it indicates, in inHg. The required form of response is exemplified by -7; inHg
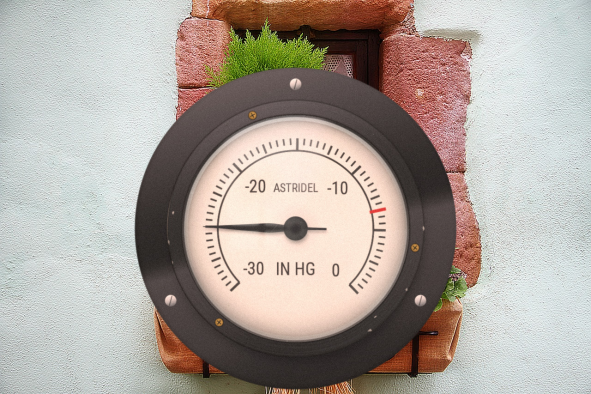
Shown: -25; inHg
